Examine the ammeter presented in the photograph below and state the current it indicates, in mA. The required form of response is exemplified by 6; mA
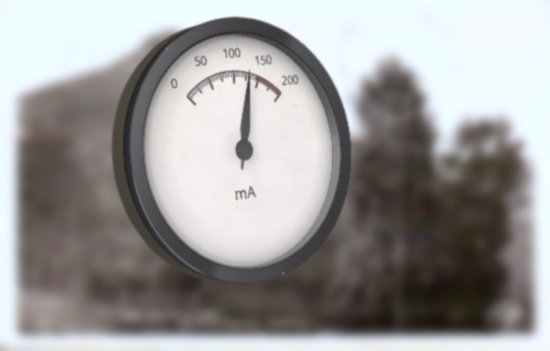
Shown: 125; mA
